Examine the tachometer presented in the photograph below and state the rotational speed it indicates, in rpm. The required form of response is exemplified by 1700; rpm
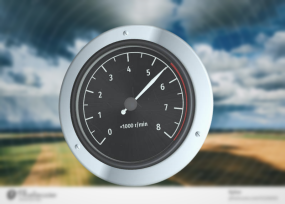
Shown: 5500; rpm
